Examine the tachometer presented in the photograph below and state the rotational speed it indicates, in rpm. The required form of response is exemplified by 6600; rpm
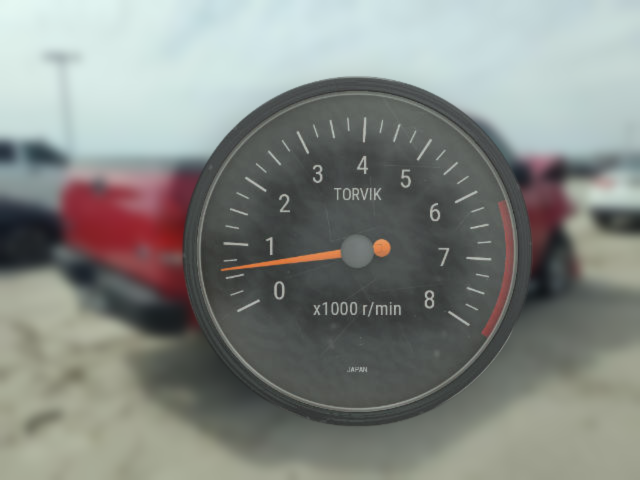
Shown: 625; rpm
